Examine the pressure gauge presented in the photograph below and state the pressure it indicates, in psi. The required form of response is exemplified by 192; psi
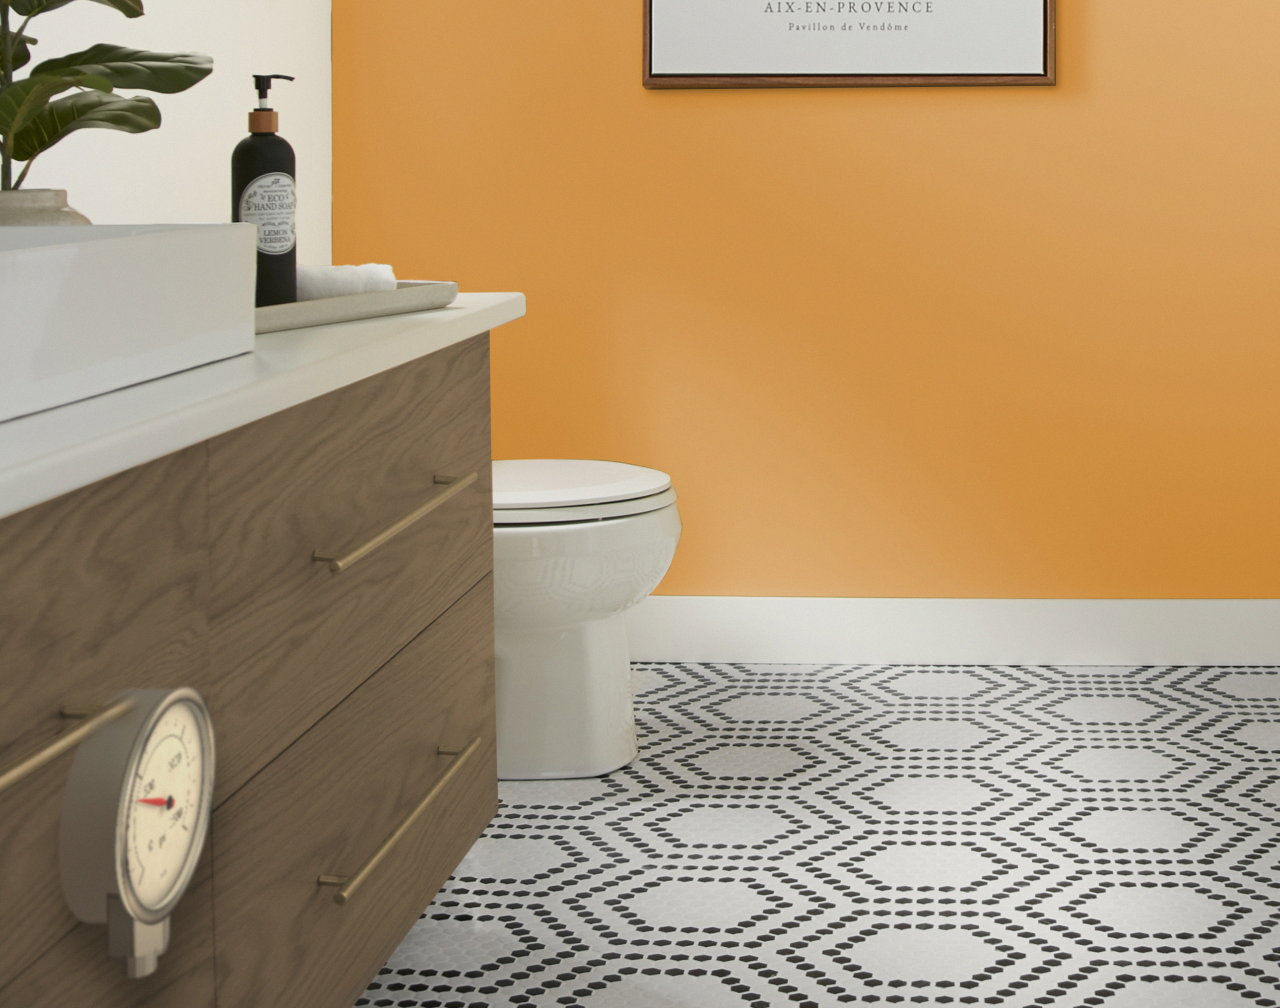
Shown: 400; psi
